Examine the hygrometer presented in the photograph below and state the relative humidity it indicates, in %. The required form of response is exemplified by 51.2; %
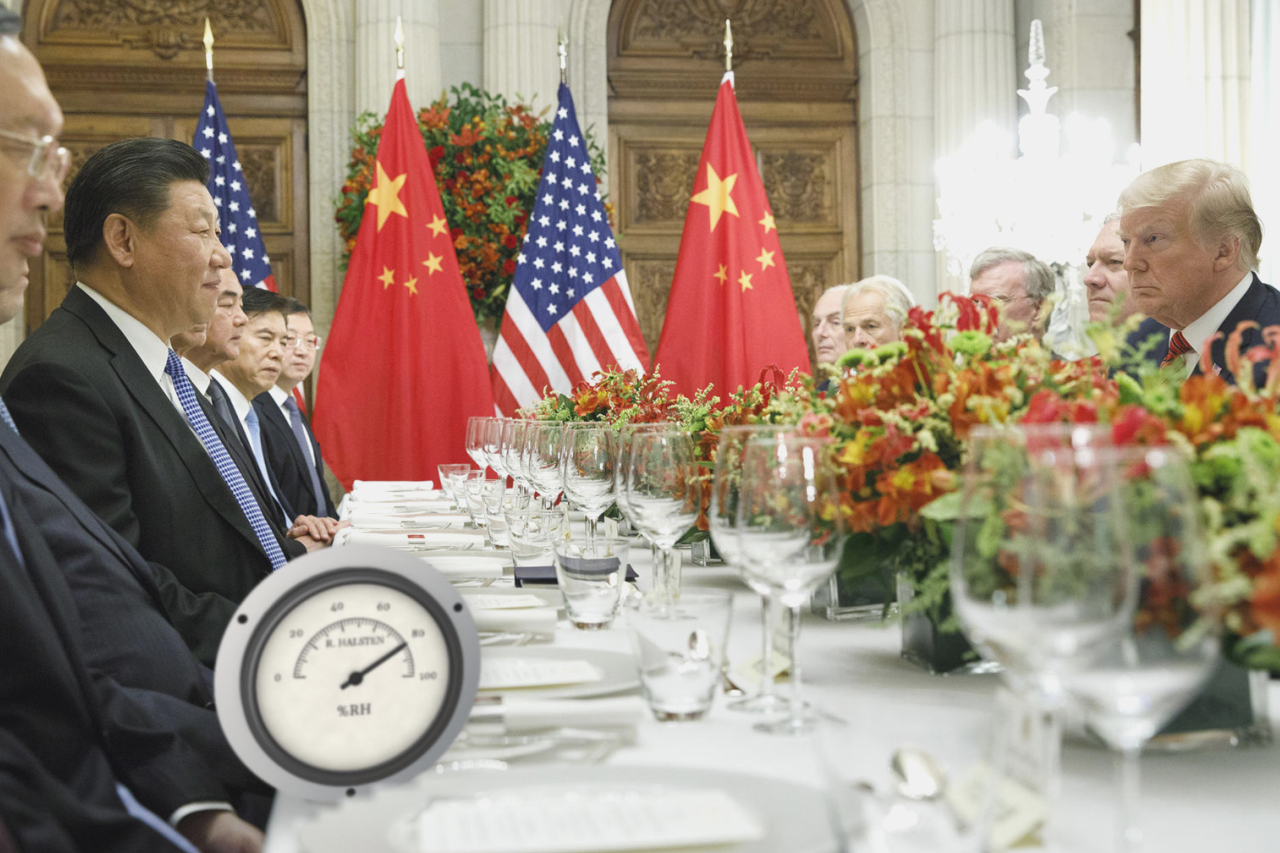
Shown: 80; %
